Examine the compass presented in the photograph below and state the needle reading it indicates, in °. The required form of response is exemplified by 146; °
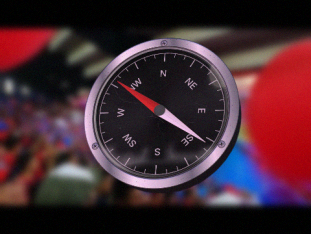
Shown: 305; °
